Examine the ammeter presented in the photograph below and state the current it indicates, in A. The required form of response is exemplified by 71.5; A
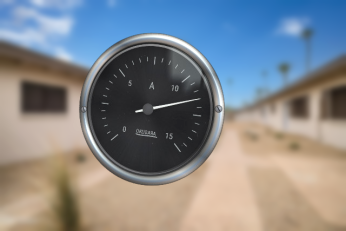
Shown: 11.5; A
